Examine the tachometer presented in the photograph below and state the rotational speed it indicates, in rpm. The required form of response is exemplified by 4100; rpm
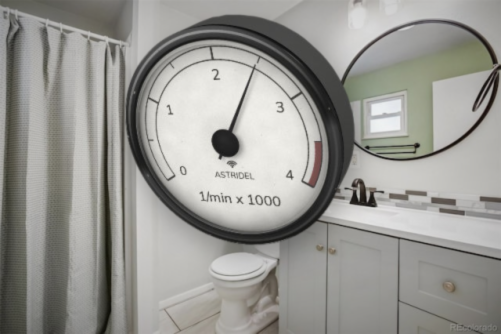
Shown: 2500; rpm
